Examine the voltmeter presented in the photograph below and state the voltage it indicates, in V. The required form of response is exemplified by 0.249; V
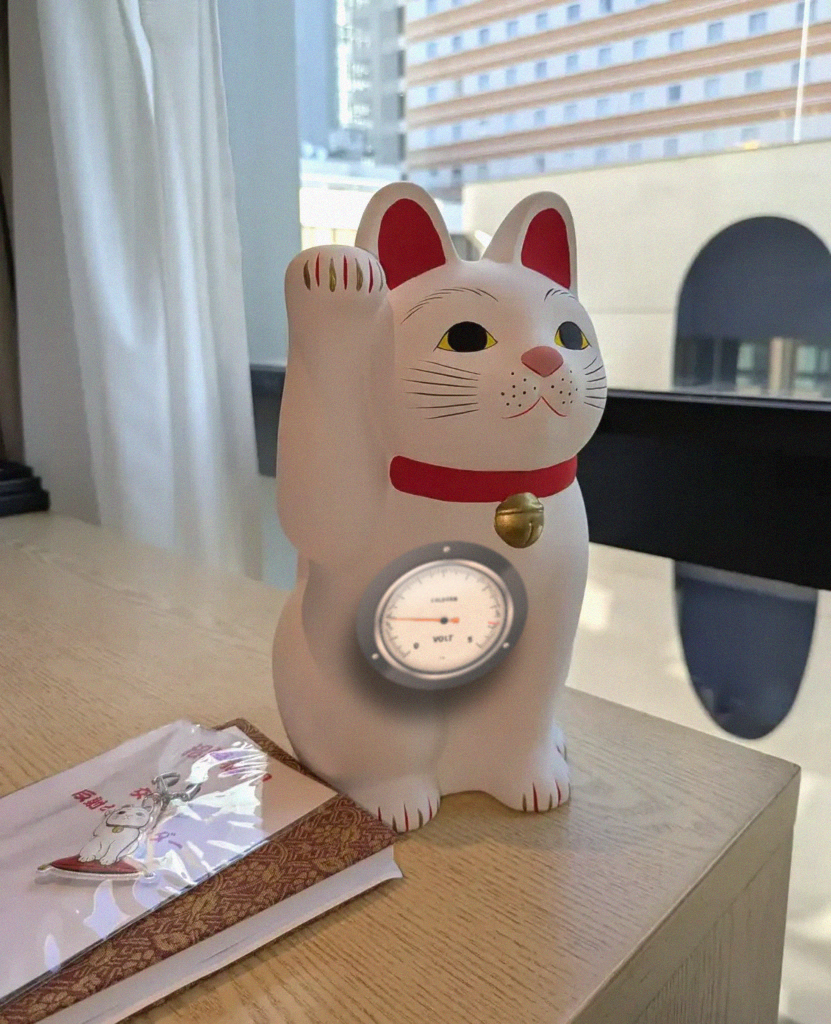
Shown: 1; V
